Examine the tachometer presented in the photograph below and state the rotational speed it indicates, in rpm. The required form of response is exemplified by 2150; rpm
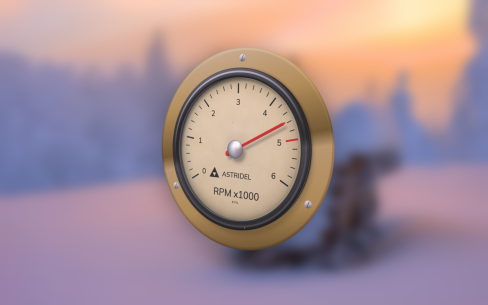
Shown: 4600; rpm
